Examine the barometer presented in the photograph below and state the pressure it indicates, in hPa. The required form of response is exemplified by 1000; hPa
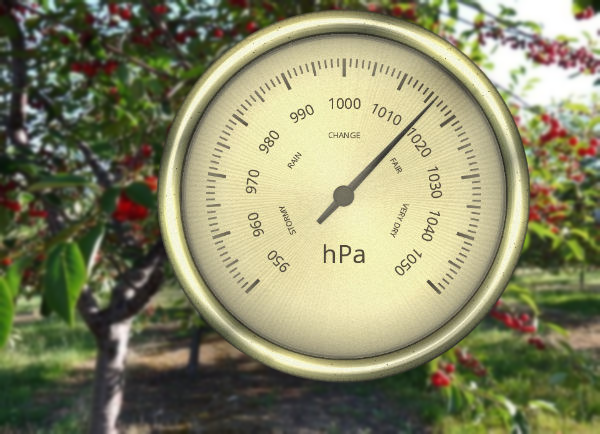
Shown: 1016; hPa
